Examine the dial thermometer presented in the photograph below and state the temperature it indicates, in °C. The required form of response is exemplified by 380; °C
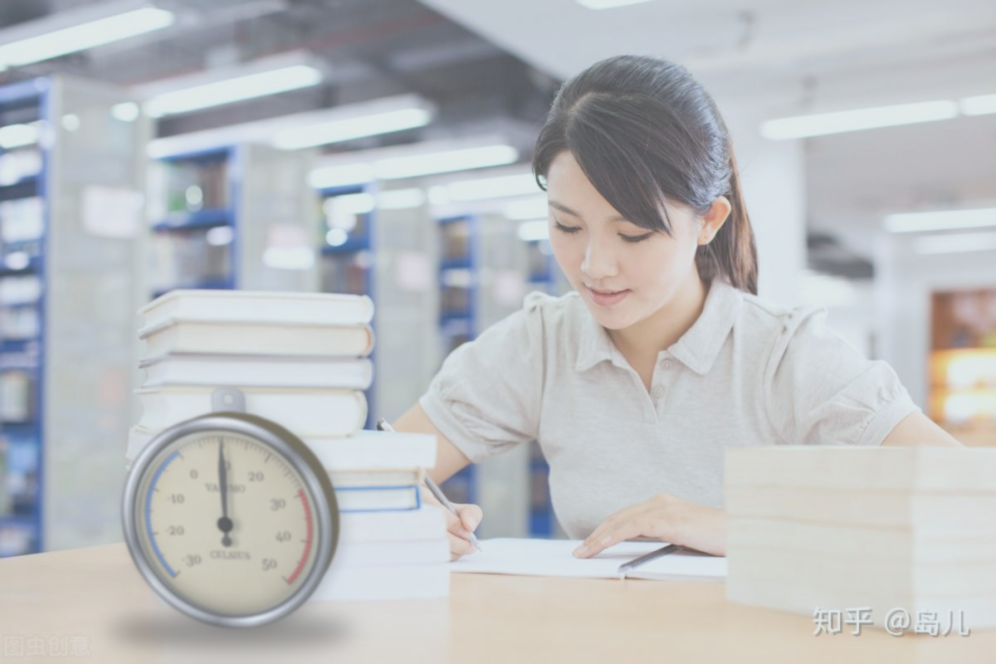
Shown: 10; °C
